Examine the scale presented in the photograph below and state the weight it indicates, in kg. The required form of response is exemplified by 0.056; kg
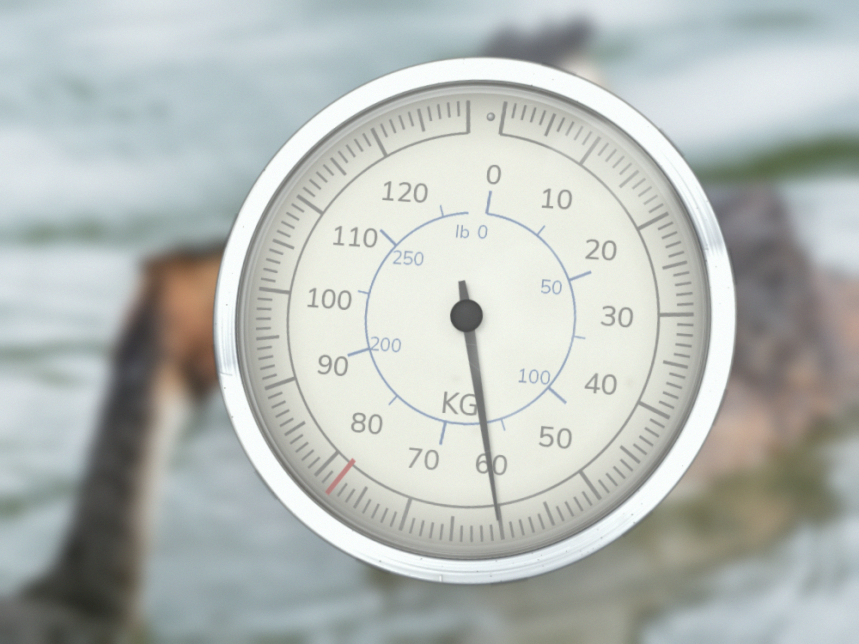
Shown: 60; kg
